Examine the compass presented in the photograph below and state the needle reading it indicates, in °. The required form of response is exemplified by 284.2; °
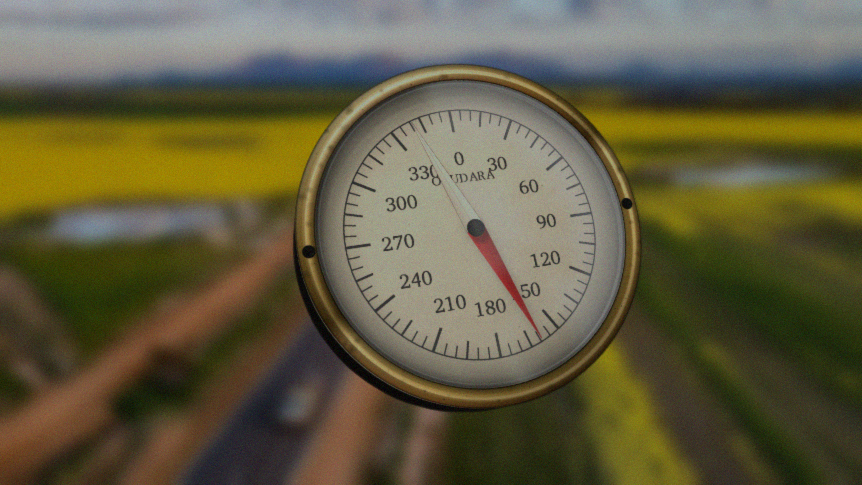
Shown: 160; °
